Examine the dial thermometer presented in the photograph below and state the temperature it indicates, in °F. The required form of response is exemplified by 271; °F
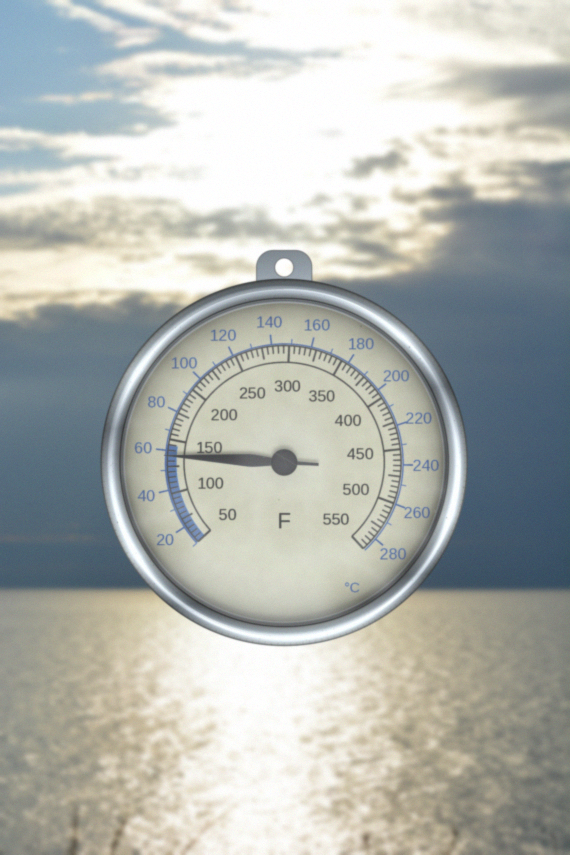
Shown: 135; °F
